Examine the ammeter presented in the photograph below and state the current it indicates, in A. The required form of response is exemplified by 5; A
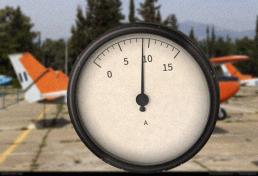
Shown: 9; A
